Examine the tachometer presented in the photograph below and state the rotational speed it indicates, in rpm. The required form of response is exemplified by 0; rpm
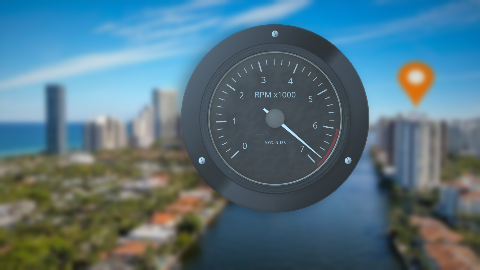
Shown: 6800; rpm
